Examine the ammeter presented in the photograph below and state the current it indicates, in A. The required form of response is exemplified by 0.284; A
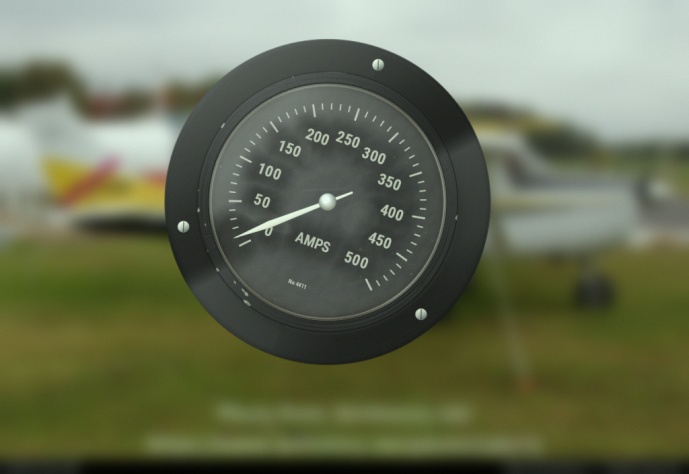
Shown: 10; A
